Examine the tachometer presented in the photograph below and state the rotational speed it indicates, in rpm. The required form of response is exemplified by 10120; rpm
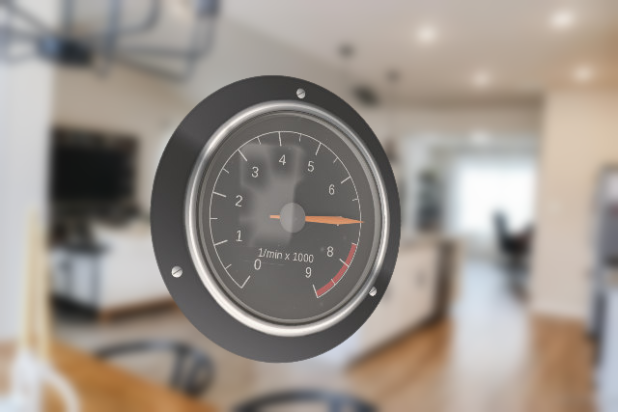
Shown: 7000; rpm
